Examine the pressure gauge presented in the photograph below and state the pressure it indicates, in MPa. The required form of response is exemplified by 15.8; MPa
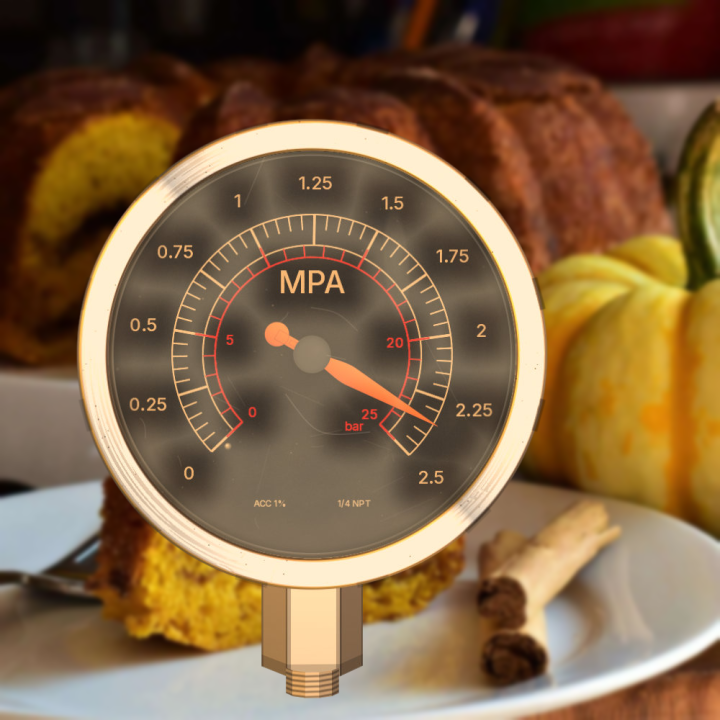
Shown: 2.35; MPa
